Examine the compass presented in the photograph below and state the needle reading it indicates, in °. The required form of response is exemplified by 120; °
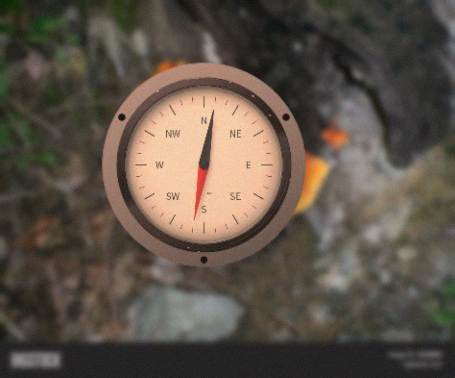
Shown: 190; °
